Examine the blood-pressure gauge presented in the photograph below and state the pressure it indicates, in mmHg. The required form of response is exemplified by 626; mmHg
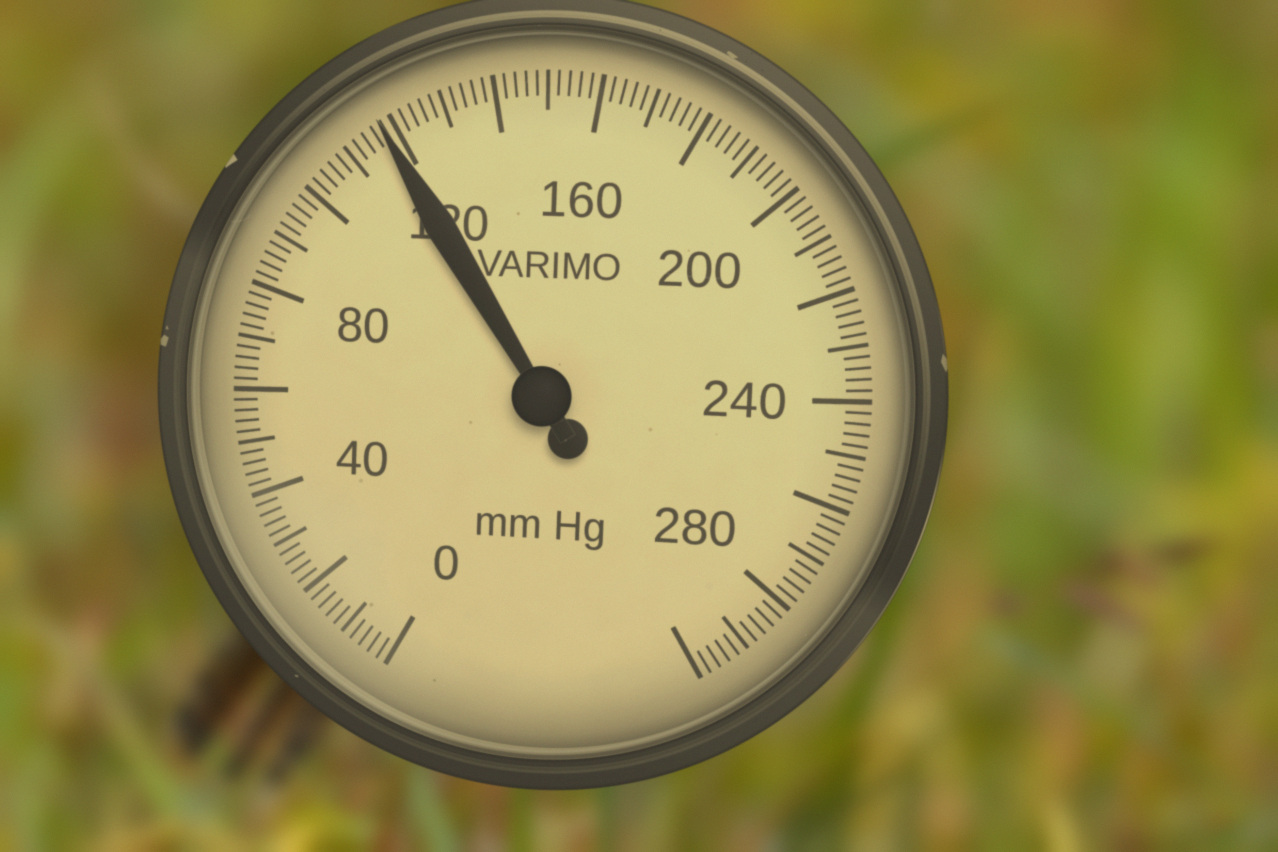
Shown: 118; mmHg
